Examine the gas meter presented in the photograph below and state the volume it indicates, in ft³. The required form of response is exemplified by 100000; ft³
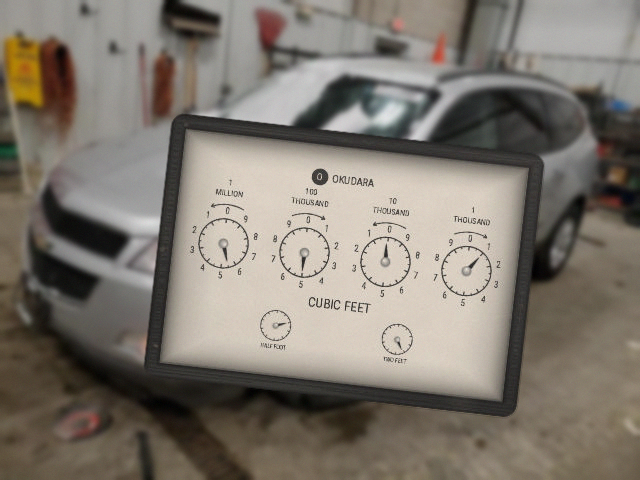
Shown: 550100; ft³
